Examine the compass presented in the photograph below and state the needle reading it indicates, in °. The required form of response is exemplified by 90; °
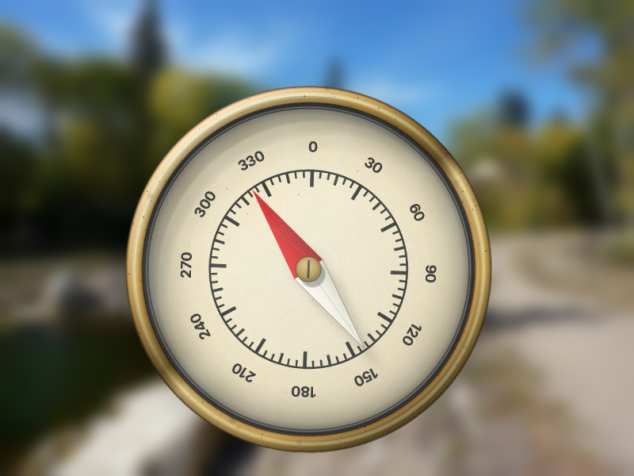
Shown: 322.5; °
